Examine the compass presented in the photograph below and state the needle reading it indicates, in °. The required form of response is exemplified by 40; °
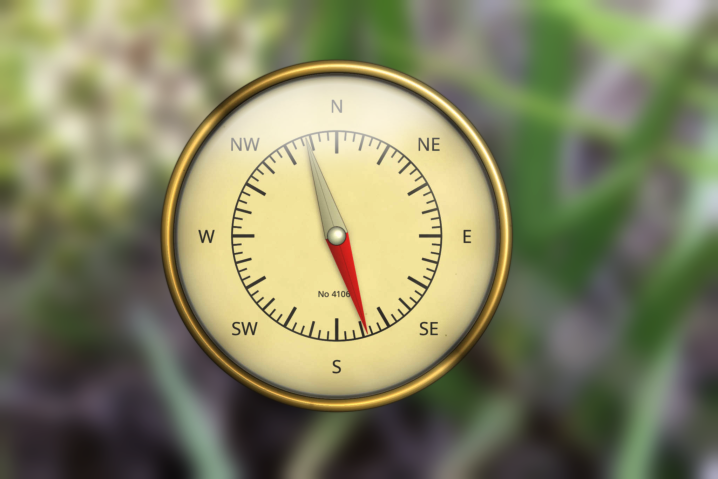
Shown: 162.5; °
